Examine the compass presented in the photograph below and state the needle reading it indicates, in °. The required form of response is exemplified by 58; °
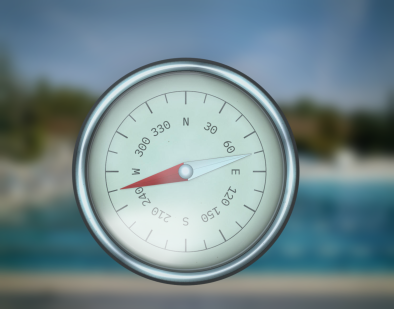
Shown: 255; °
